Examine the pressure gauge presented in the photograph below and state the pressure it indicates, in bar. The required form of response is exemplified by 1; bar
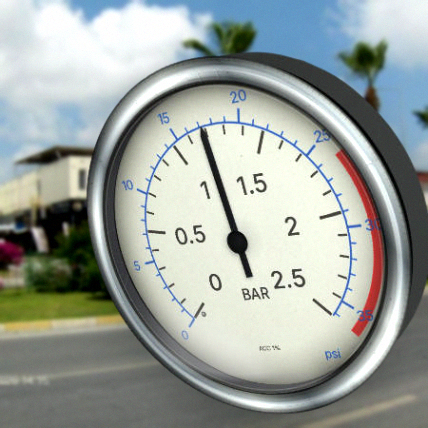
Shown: 1.2; bar
